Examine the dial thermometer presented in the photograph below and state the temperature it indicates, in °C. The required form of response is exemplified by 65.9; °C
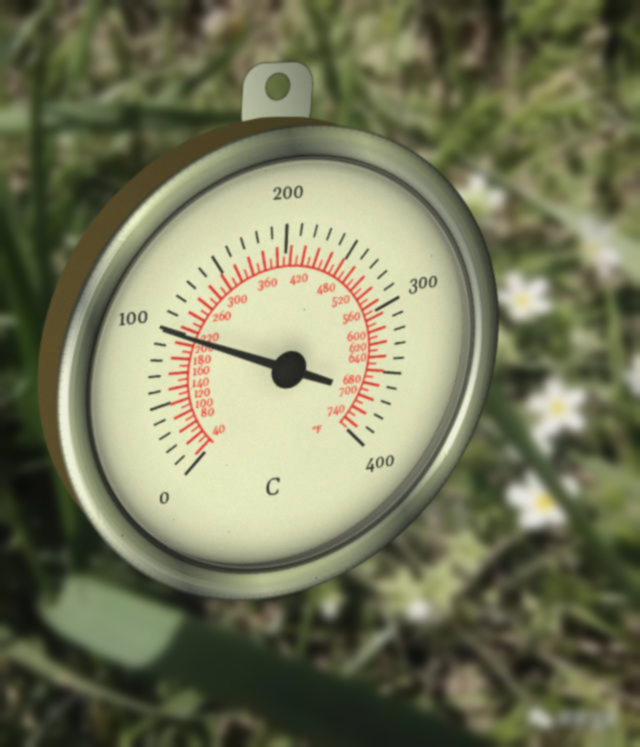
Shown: 100; °C
